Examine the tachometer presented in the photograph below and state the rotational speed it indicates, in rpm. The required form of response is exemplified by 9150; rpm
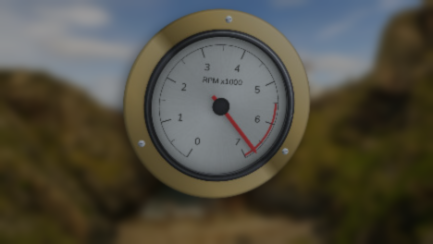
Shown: 6750; rpm
